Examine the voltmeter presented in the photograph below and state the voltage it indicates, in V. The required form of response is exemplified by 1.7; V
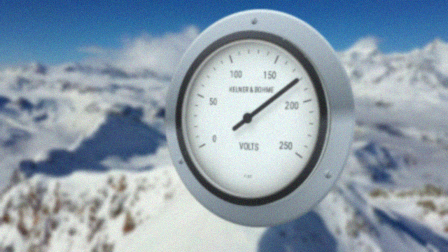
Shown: 180; V
